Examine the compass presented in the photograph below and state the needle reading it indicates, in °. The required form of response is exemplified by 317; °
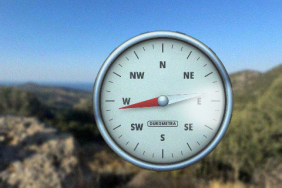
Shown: 260; °
